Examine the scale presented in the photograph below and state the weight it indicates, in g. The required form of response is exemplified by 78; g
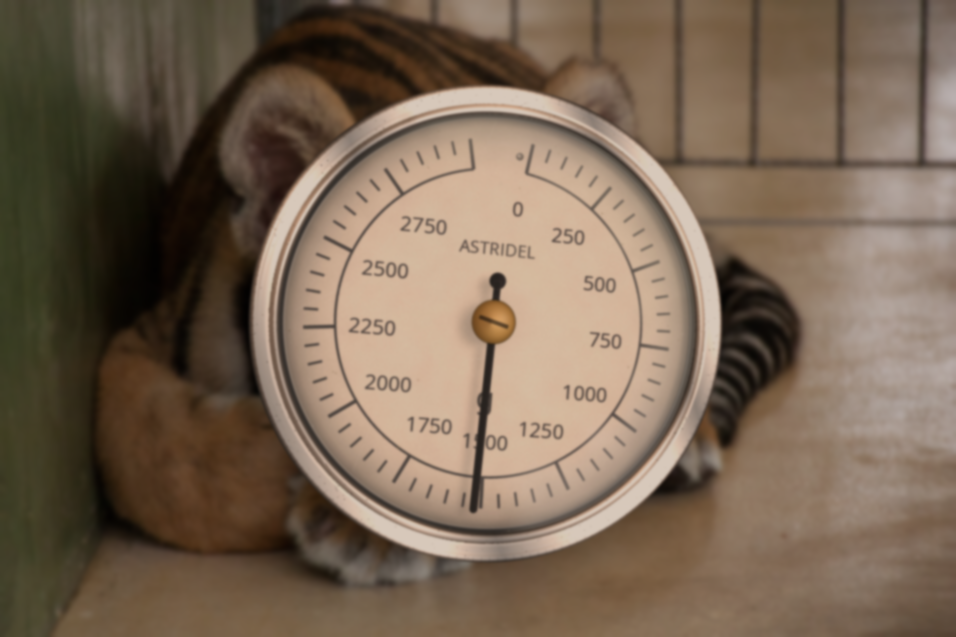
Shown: 1525; g
